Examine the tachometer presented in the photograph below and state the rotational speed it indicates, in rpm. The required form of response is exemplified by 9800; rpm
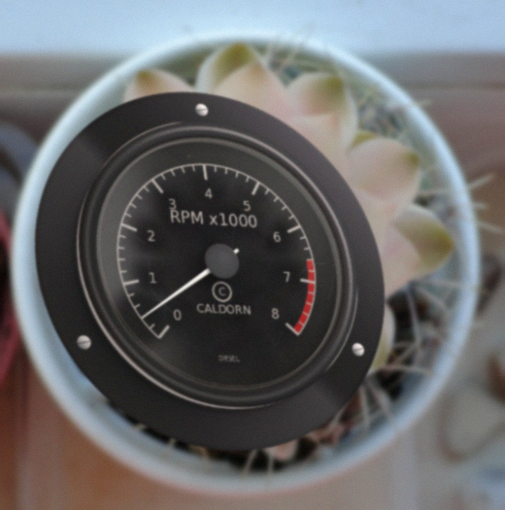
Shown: 400; rpm
